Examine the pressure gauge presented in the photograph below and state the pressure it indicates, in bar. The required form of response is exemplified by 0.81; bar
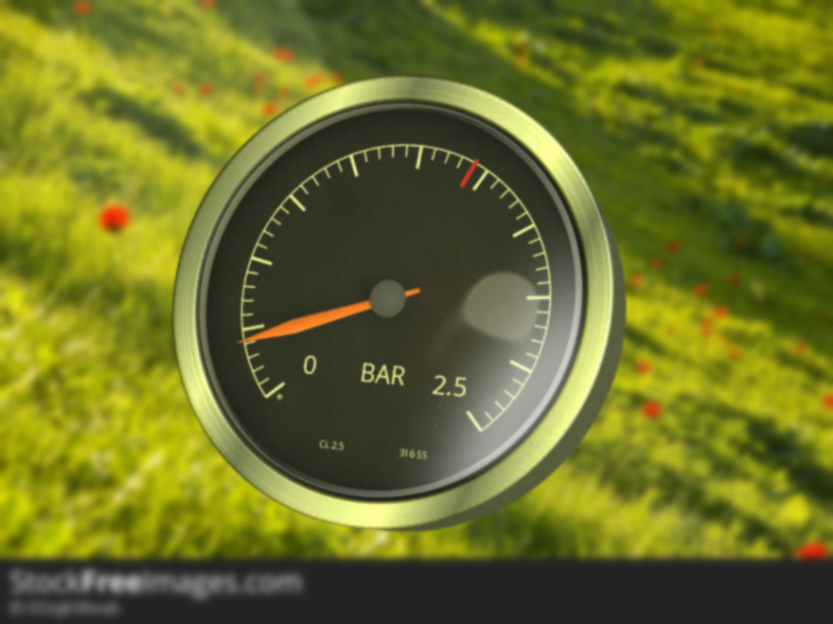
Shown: 0.2; bar
